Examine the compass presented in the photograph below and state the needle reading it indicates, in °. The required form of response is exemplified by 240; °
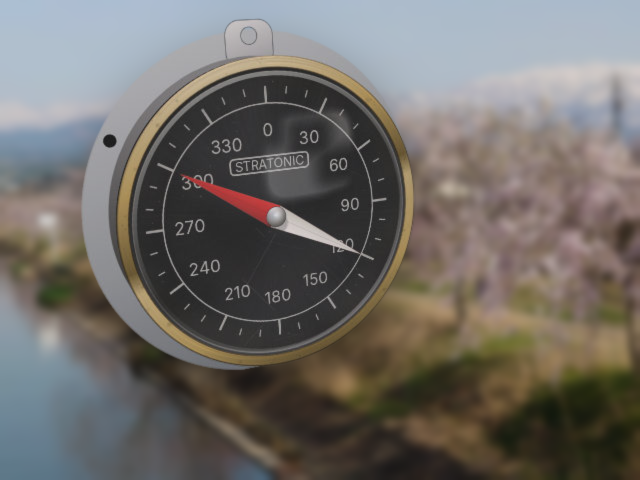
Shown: 300; °
